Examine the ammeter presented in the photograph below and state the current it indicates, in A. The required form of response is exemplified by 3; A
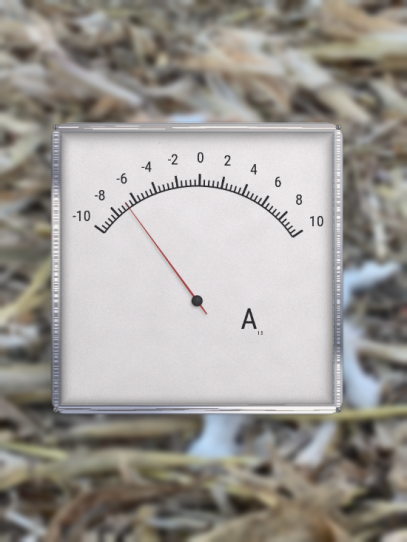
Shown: -6.8; A
